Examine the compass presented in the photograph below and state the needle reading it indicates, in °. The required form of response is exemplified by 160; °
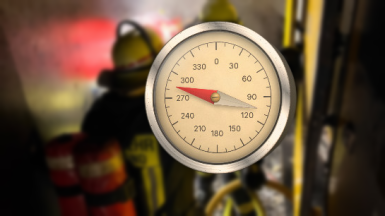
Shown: 285; °
